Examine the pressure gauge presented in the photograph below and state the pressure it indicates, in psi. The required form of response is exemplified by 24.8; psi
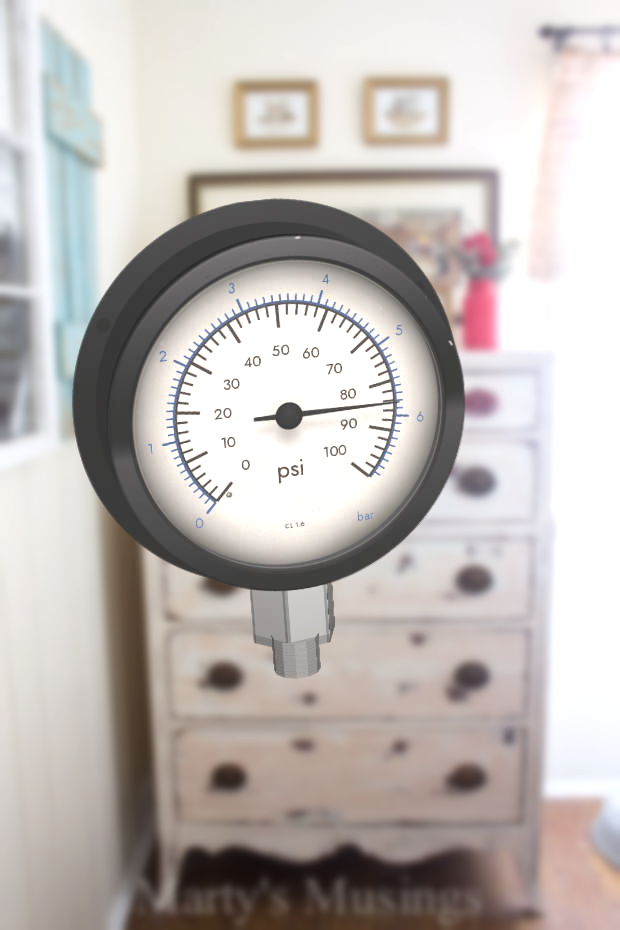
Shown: 84; psi
